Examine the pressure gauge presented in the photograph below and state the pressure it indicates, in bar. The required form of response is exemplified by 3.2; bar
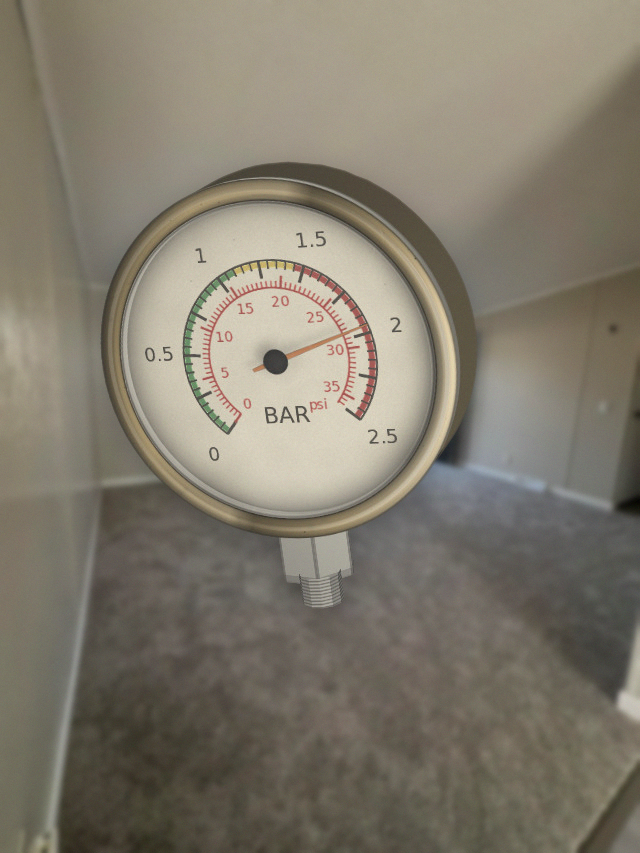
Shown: 1.95; bar
